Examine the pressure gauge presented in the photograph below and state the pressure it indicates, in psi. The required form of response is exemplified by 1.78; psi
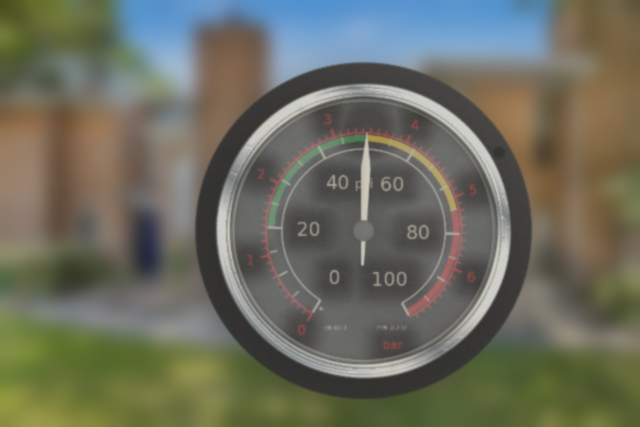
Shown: 50; psi
